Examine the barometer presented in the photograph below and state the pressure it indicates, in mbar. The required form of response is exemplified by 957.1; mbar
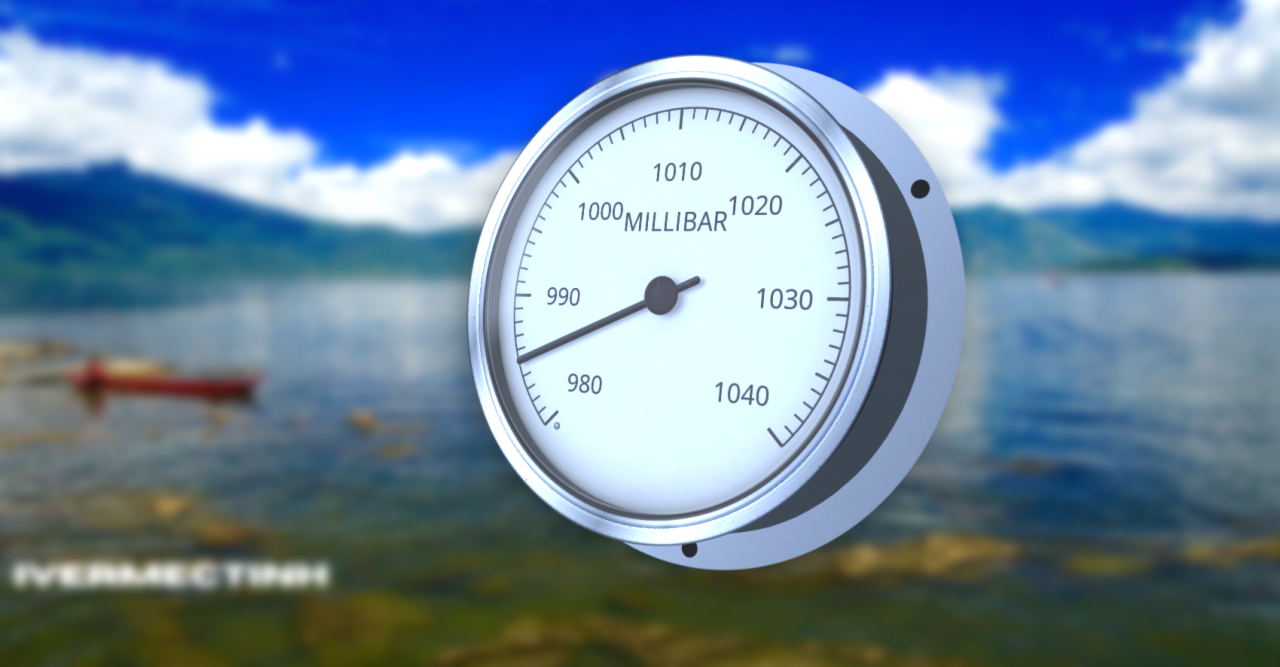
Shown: 985; mbar
